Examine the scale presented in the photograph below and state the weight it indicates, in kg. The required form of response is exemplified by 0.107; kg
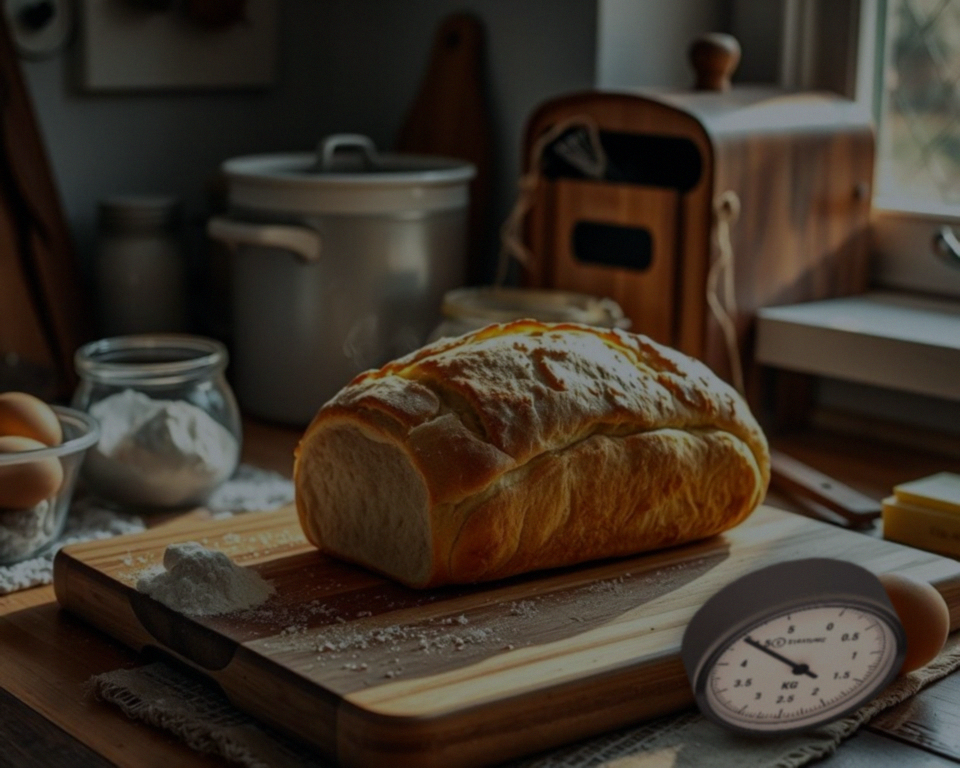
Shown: 4.5; kg
